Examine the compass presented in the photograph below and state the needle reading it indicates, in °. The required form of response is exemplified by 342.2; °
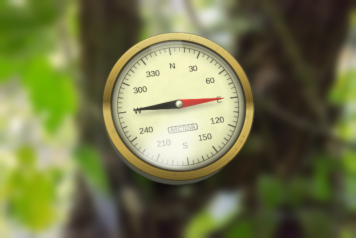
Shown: 90; °
